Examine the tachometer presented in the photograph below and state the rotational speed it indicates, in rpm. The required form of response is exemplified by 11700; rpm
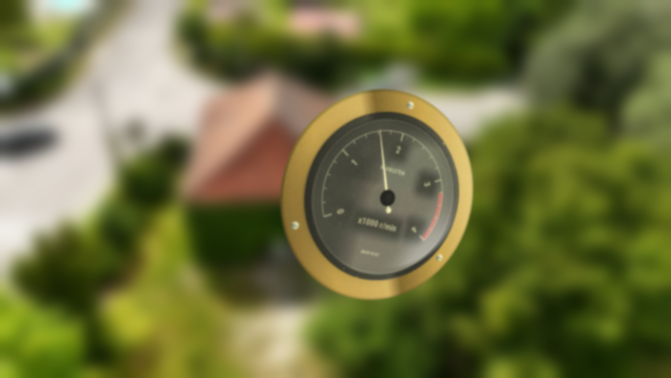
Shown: 1600; rpm
